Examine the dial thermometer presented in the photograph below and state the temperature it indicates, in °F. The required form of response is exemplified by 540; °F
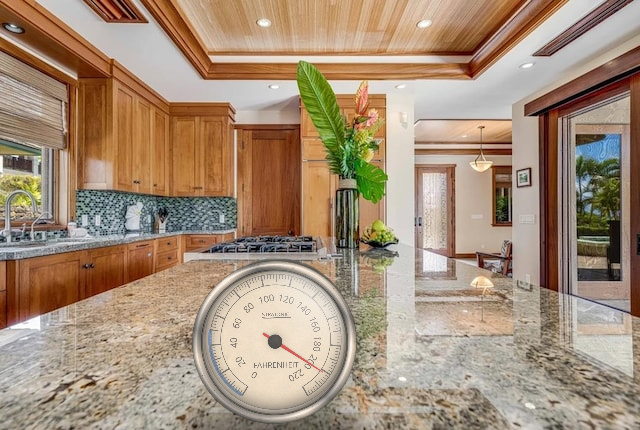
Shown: 200; °F
